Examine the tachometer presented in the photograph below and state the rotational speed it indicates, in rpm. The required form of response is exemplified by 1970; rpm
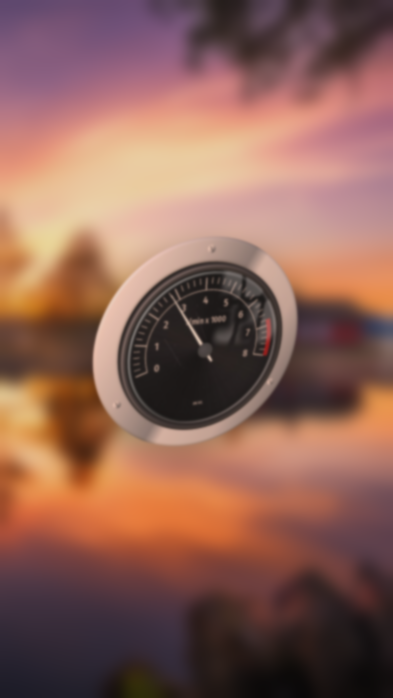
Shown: 2800; rpm
